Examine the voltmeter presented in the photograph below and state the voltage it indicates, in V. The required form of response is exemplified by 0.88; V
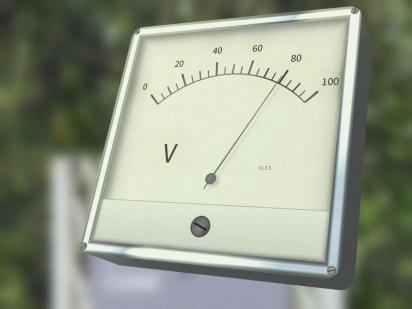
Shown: 80; V
